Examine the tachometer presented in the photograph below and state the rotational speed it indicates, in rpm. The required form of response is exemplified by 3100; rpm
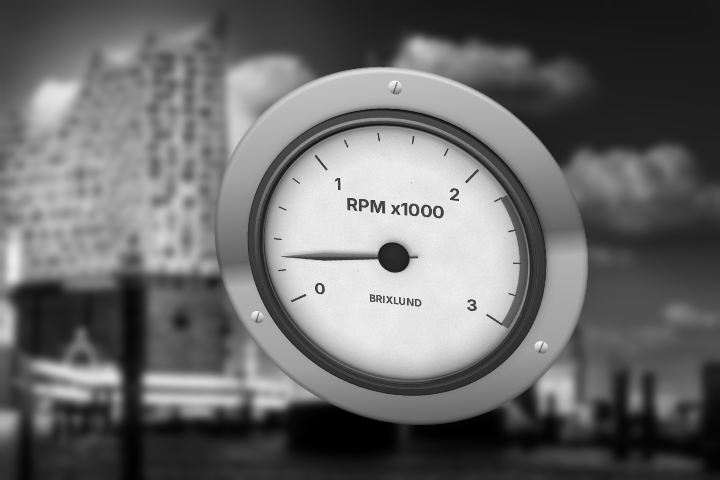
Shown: 300; rpm
